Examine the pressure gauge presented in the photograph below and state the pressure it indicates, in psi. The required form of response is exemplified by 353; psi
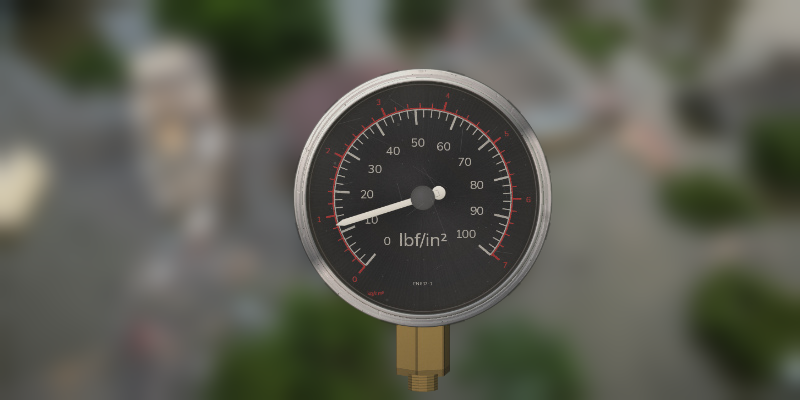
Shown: 12; psi
